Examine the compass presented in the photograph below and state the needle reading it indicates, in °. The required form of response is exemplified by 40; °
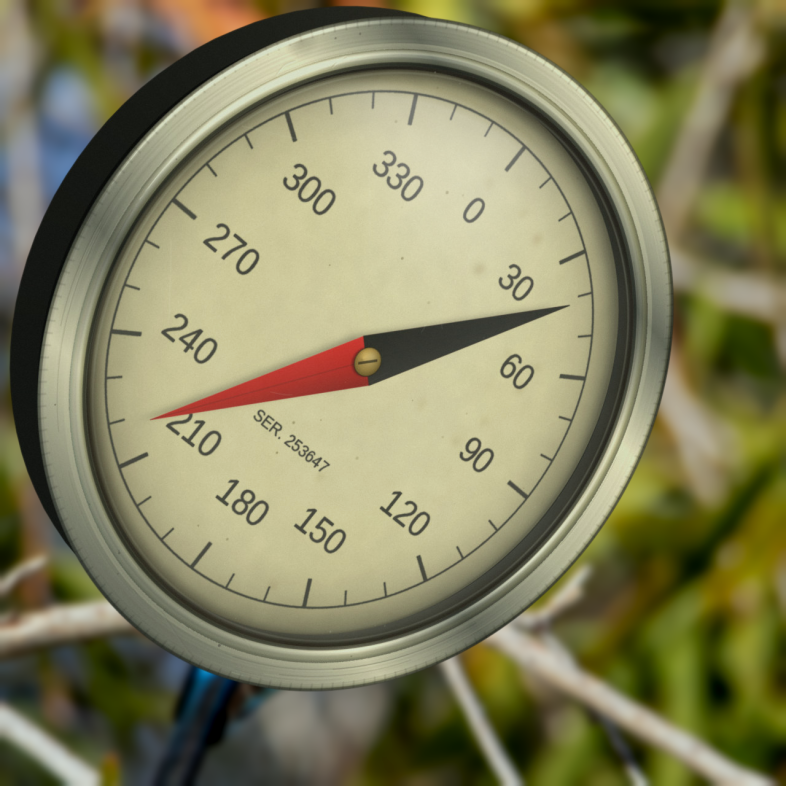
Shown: 220; °
